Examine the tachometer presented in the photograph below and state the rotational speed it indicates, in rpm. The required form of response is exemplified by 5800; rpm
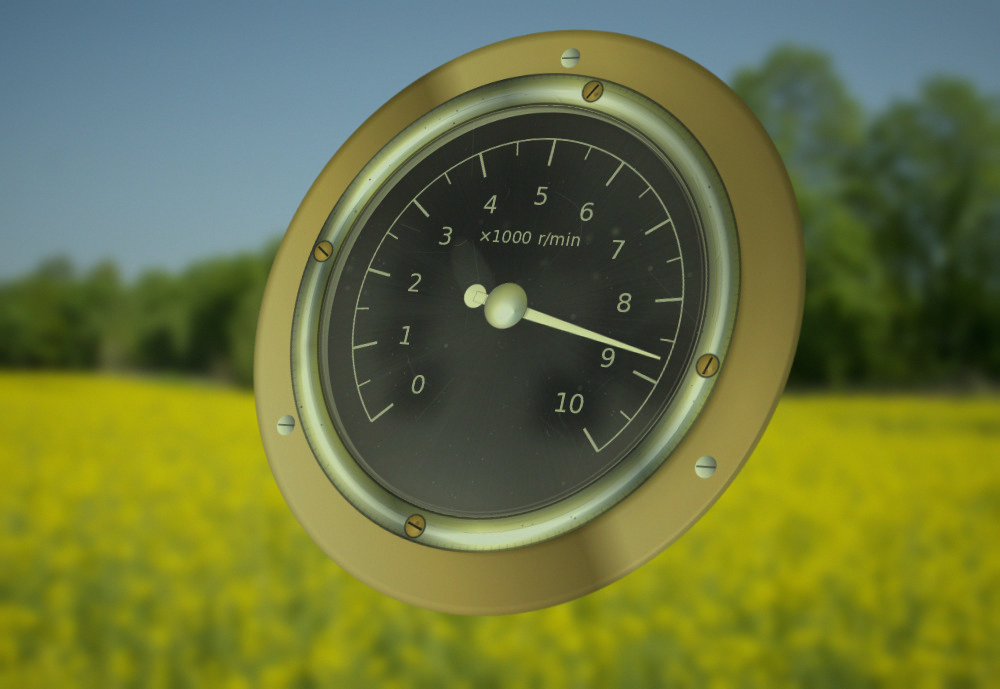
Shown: 8750; rpm
